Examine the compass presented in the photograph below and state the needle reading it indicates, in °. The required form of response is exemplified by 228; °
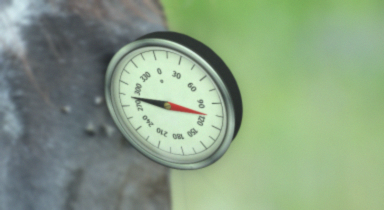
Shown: 105; °
